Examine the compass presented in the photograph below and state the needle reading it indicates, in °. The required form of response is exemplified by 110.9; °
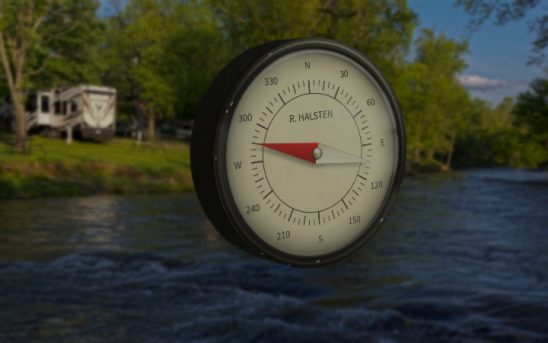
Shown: 285; °
